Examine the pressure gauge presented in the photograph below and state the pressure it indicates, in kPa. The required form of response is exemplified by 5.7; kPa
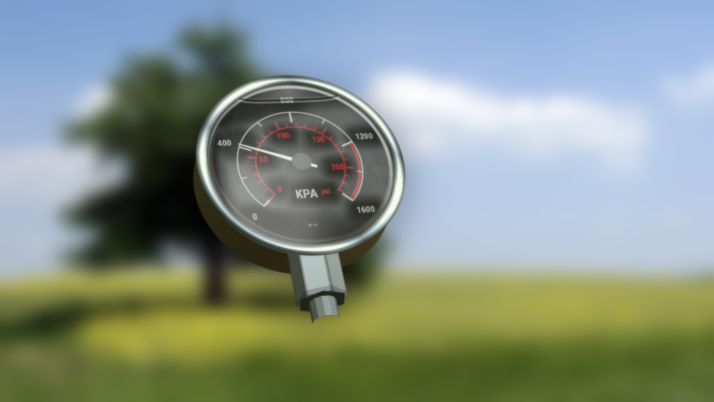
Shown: 400; kPa
